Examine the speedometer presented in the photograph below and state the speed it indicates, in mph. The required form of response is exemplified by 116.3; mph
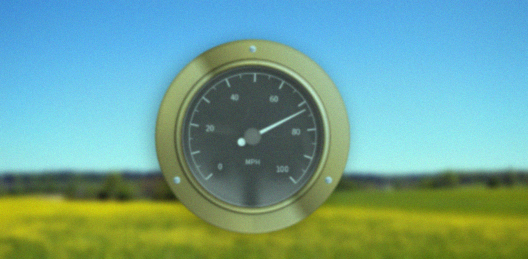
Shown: 72.5; mph
